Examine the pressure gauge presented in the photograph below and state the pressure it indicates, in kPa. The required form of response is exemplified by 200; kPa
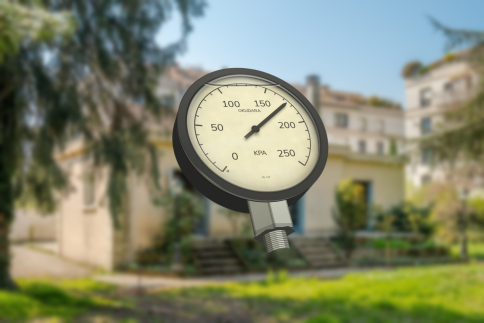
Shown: 175; kPa
